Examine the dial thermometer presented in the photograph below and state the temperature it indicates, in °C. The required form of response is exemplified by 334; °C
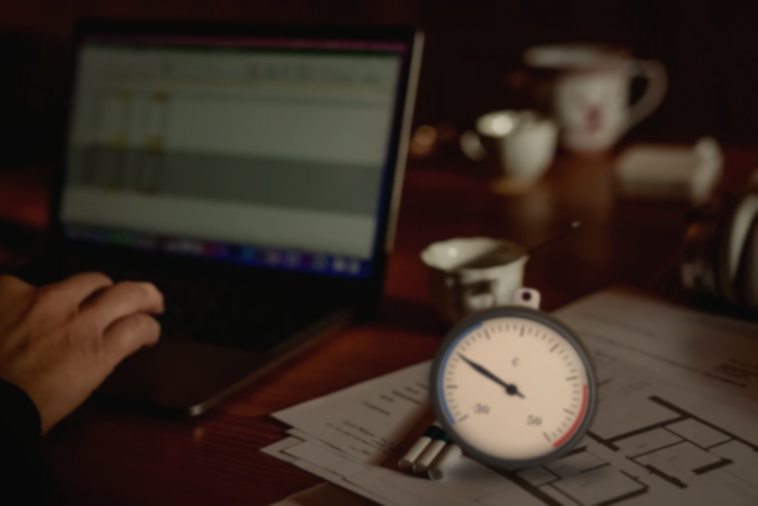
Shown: -10; °C
